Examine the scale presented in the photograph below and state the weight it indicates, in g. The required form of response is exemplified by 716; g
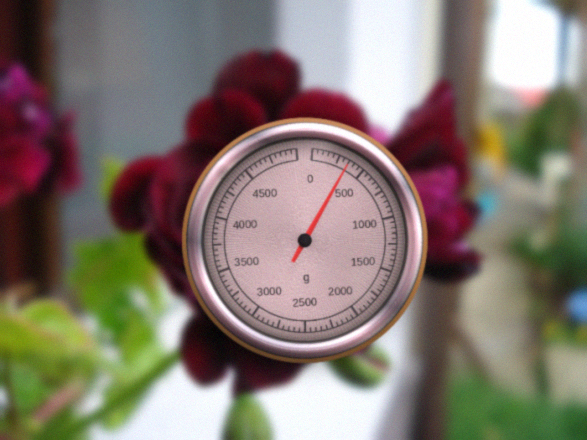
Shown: 350; g
